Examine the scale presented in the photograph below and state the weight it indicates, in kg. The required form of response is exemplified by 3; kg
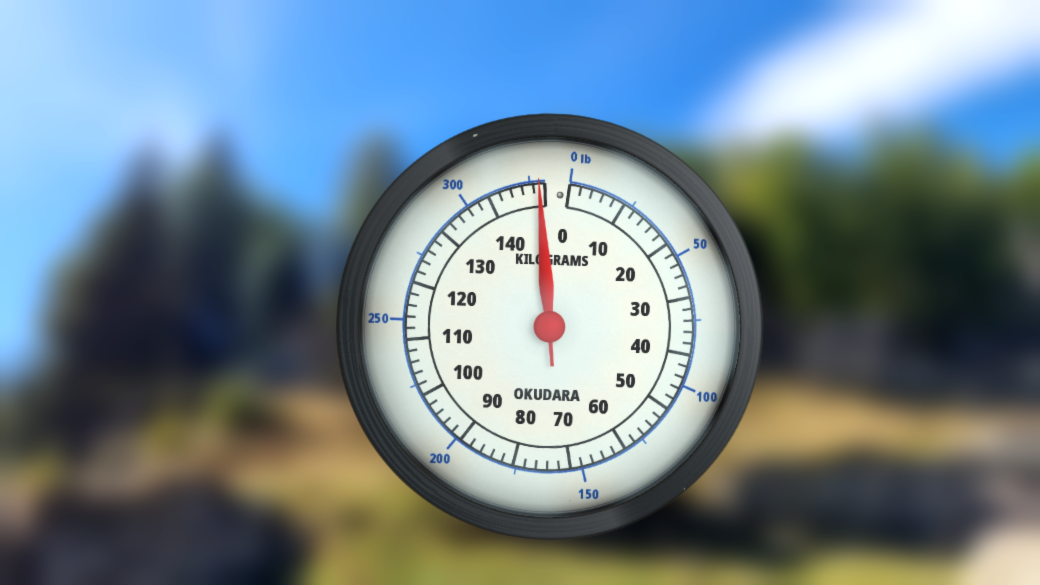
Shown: 149; kg
